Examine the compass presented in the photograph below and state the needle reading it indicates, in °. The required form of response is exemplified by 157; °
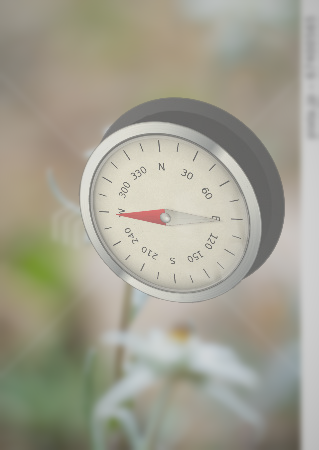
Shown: 270; °
